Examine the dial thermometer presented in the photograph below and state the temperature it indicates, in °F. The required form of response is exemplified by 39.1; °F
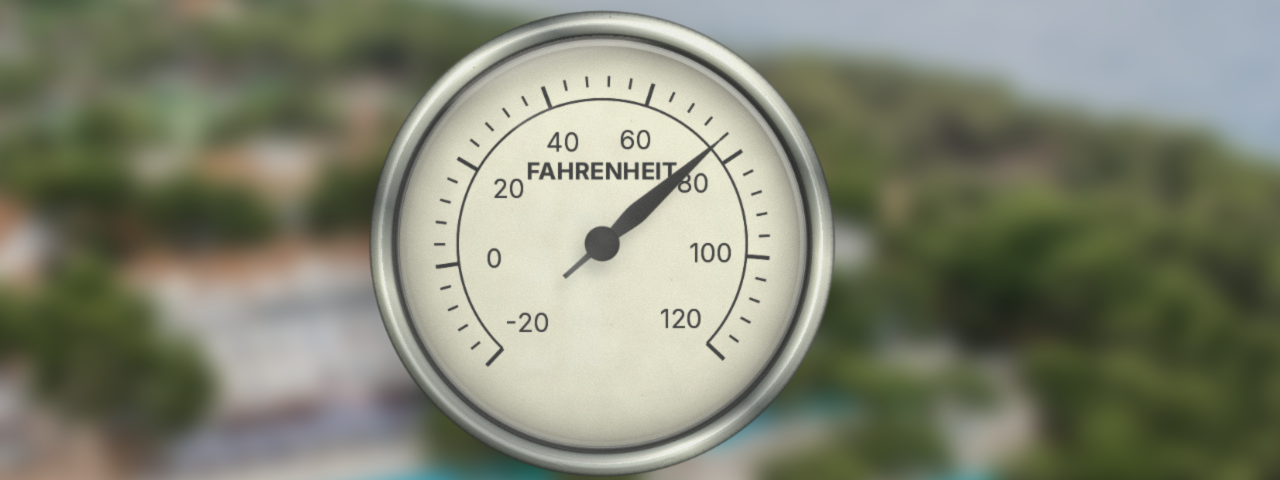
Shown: 76; °F
